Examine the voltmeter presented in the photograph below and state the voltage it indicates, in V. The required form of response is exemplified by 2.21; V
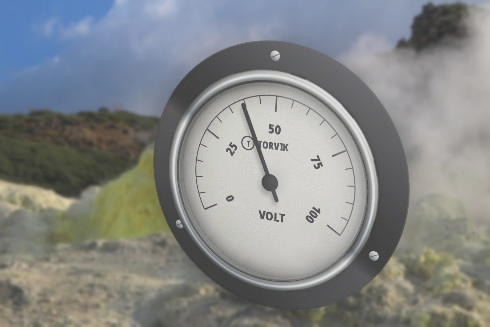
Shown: 40; V
